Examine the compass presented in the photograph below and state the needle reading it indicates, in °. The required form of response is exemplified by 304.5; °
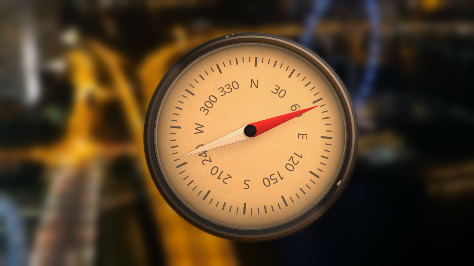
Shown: 65; °
